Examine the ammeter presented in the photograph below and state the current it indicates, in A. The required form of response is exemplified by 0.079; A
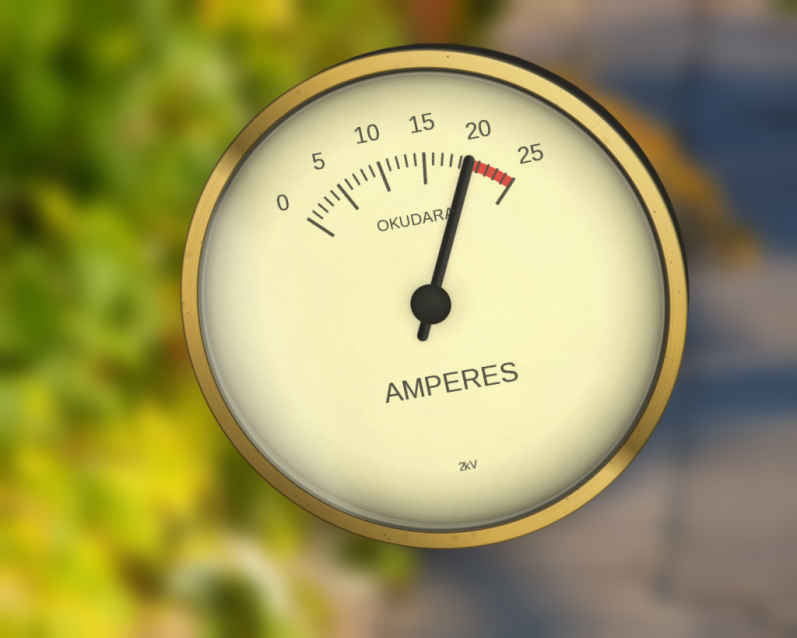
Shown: 20; A
